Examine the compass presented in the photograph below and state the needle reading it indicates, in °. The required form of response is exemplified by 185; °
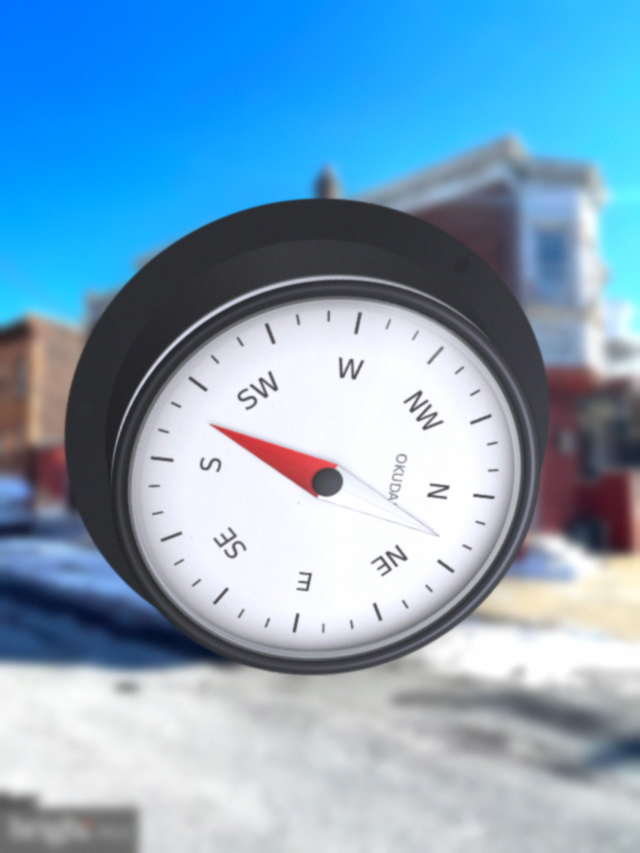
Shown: 200; °
